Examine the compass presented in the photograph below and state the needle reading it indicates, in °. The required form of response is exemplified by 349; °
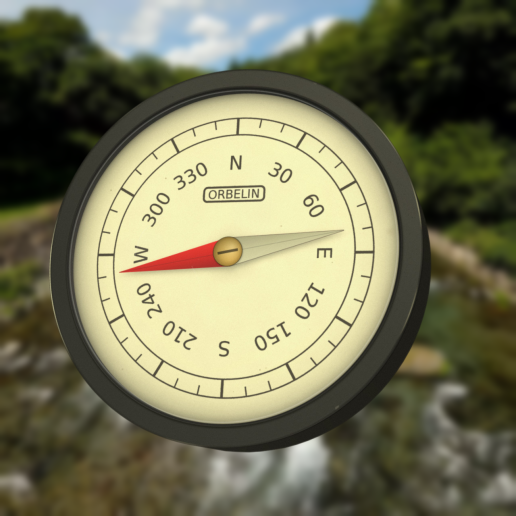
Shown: 260; °
